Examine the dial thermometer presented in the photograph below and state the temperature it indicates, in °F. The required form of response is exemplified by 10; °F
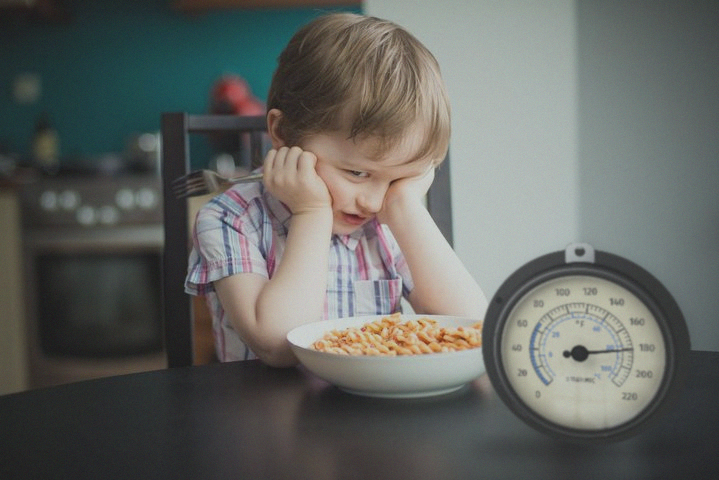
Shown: 180; °F
